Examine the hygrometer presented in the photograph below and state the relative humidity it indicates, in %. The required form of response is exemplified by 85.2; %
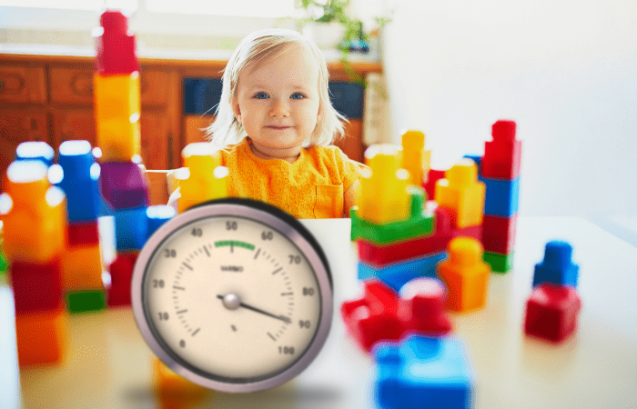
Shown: 90; %
